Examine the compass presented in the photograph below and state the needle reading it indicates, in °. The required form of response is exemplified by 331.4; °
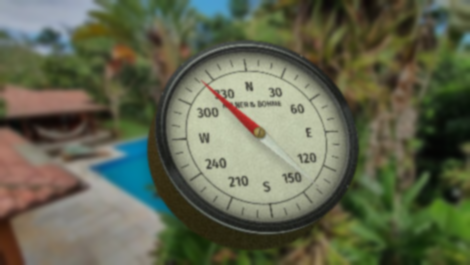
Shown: 320; °
